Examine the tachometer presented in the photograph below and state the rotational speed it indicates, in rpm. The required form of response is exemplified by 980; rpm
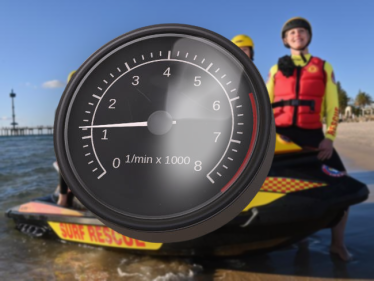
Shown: 1200; rpm
